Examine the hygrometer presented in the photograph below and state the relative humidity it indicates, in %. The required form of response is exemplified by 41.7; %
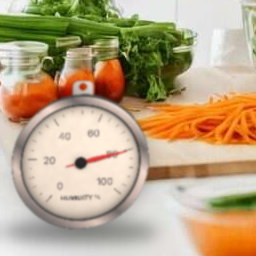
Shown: 80; %
